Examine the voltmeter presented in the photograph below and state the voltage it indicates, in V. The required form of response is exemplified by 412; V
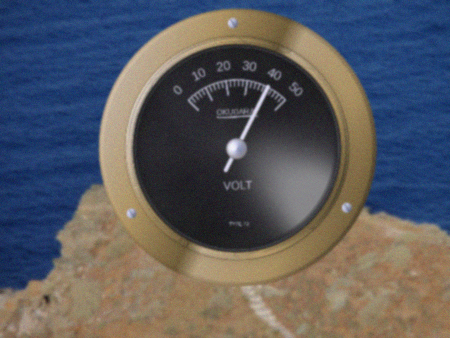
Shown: 40; V
